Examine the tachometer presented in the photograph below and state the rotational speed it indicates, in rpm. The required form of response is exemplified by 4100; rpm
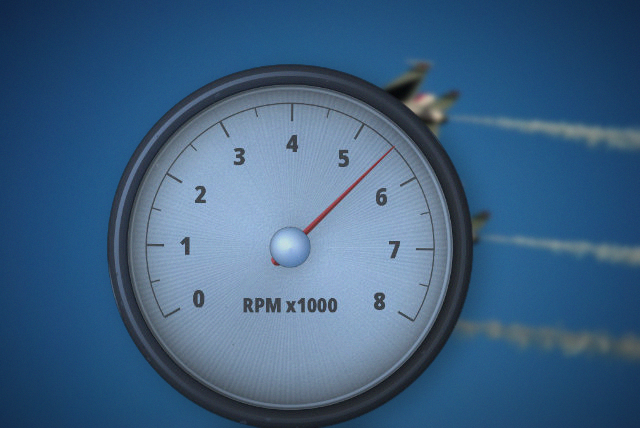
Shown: 5500; rpm
